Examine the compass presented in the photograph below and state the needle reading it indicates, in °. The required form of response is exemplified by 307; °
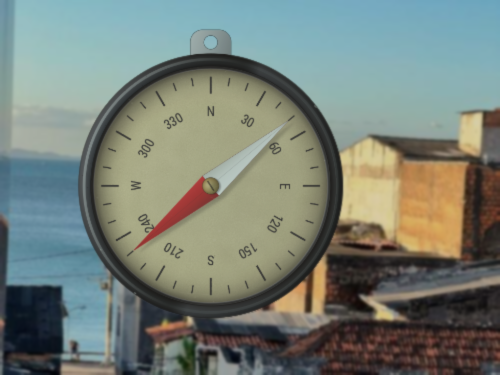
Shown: 230; °
